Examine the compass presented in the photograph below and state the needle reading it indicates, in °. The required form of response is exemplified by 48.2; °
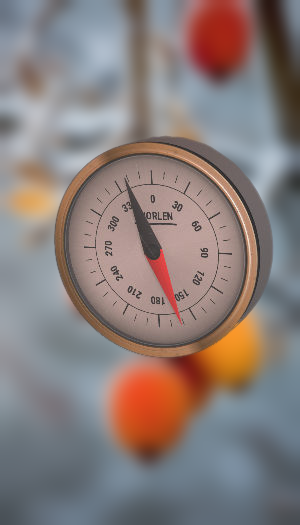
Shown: 160; °
